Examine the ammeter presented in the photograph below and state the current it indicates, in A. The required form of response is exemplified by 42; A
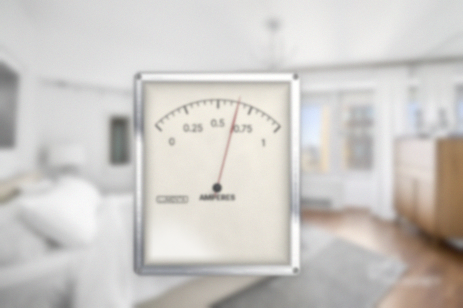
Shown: 0.65; A
